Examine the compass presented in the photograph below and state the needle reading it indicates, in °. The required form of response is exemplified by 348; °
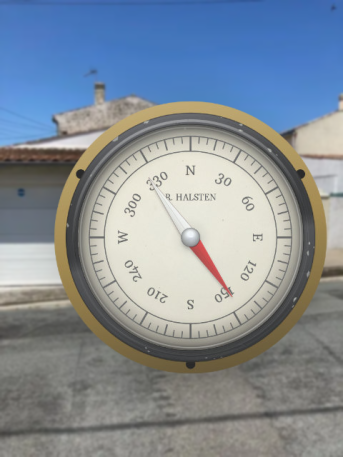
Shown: 145; °
